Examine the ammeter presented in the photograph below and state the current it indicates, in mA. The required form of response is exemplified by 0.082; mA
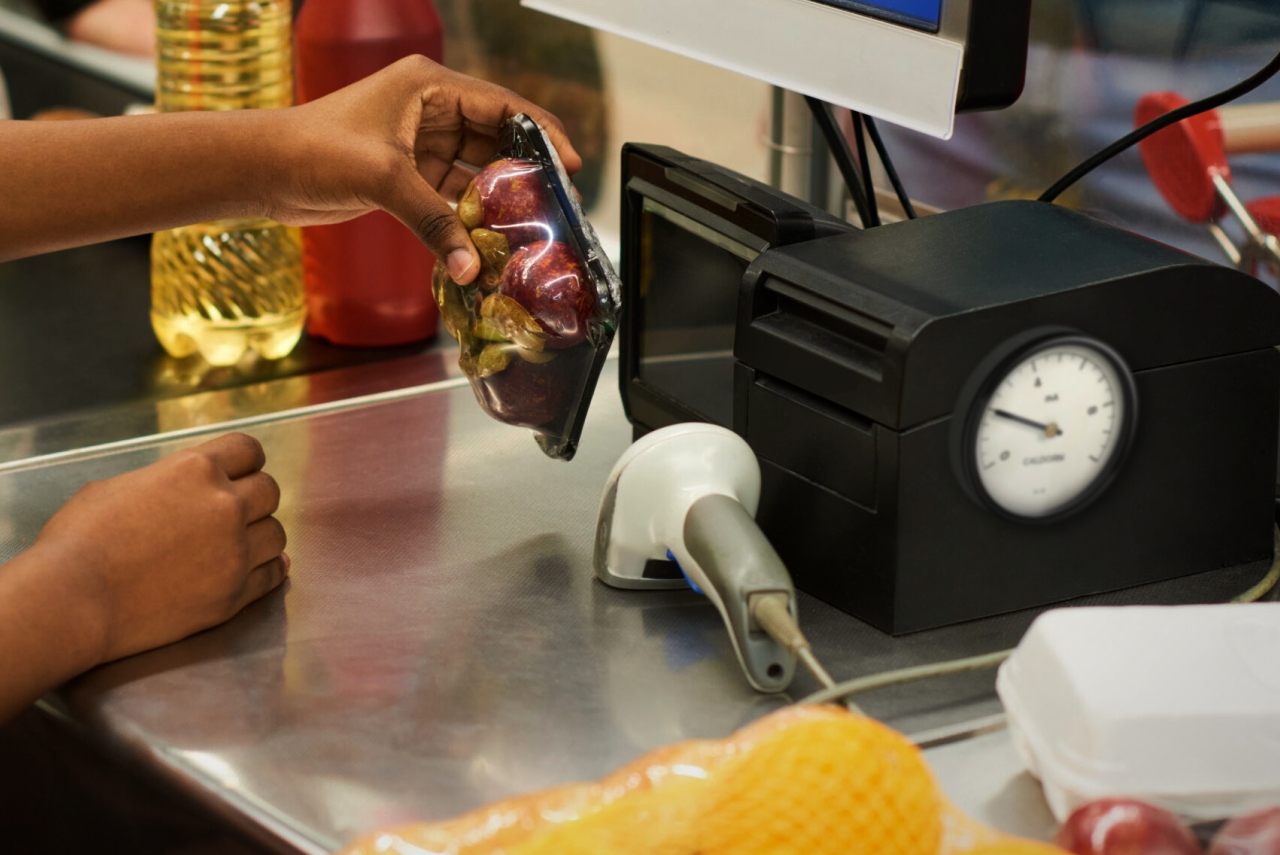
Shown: 2; mA
